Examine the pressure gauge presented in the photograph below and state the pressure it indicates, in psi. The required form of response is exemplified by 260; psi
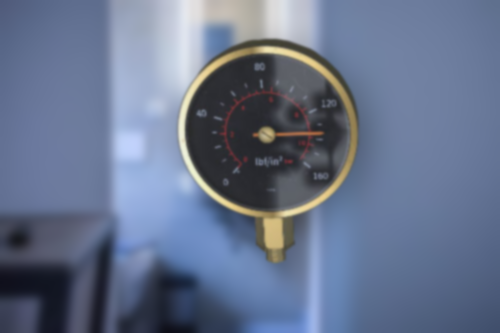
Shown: 135; psi
